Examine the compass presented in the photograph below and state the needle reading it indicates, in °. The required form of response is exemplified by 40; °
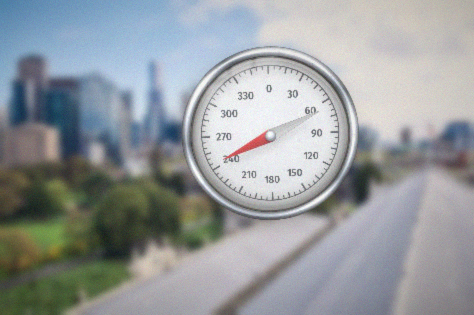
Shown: 245; °
